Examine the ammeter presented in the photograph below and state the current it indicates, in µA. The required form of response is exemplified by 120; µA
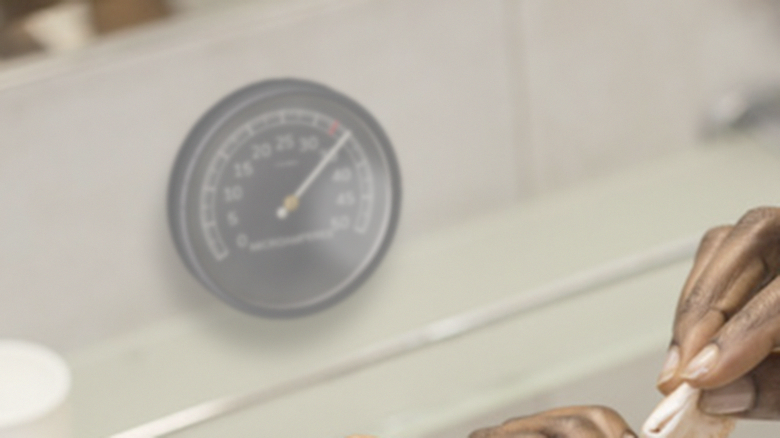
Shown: 35; µA
